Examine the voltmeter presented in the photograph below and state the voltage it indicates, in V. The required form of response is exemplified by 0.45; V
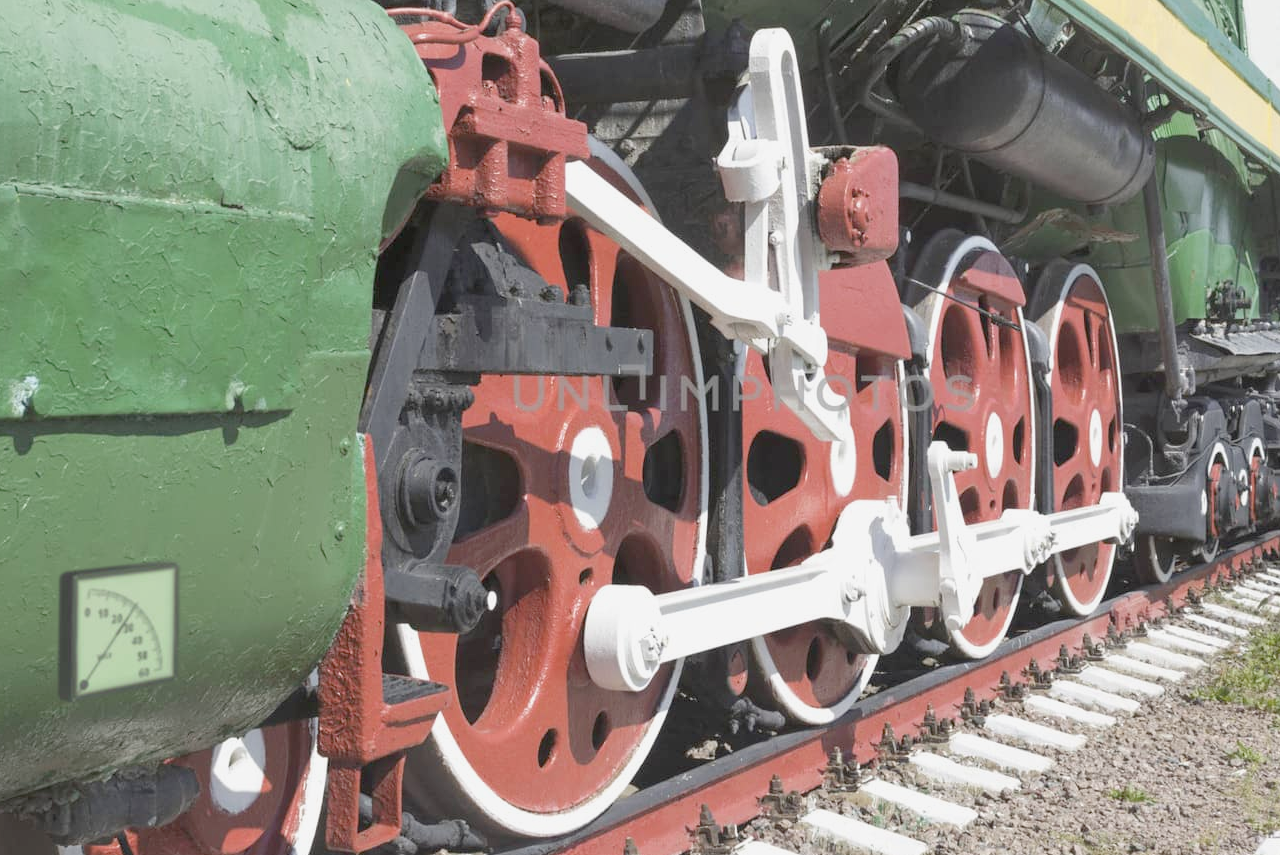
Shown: 25; V
